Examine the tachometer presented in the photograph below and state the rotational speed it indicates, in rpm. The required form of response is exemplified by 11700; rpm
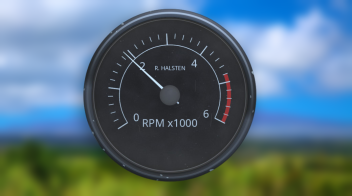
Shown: 1900; rpm
